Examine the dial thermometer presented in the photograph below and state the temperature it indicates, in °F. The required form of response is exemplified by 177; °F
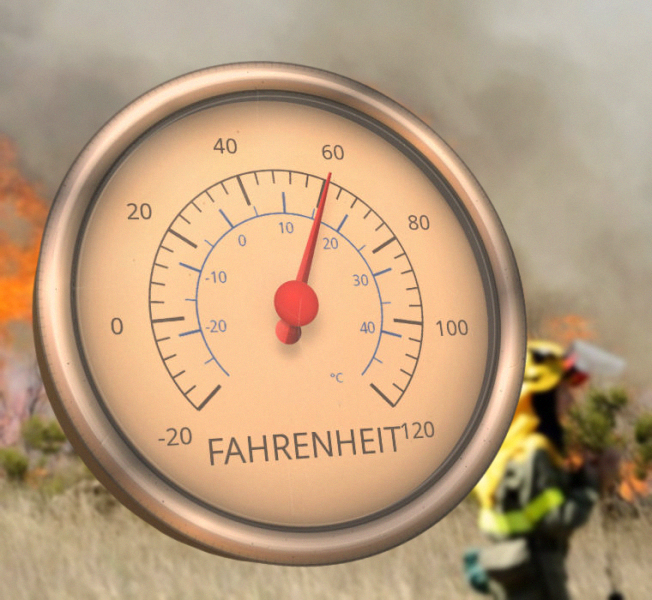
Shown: 60; °F
